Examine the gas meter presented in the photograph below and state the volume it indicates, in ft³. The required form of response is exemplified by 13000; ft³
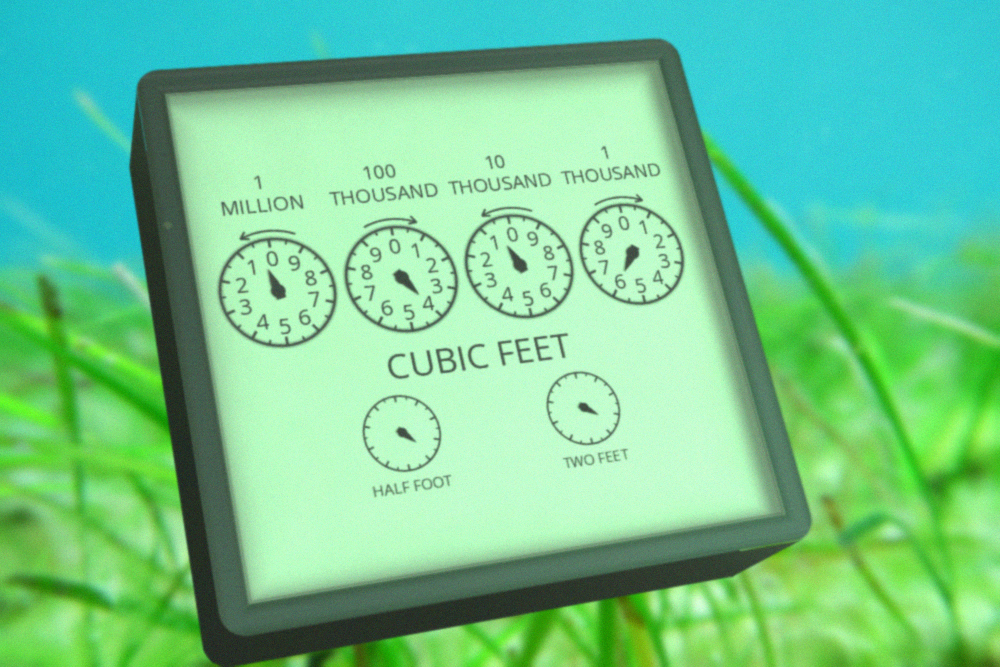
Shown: 40600; ft³
